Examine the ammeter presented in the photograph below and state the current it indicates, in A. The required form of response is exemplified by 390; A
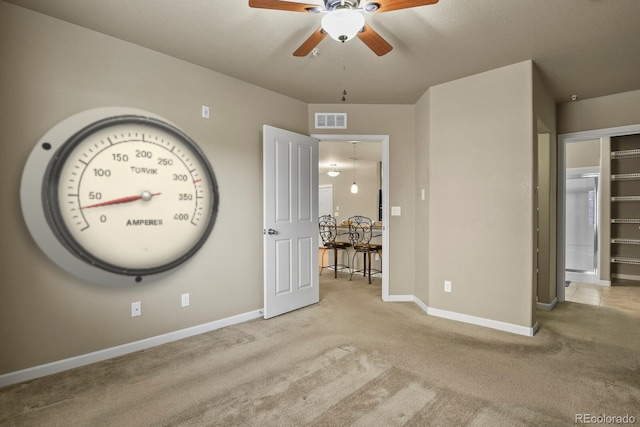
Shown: 30; A
